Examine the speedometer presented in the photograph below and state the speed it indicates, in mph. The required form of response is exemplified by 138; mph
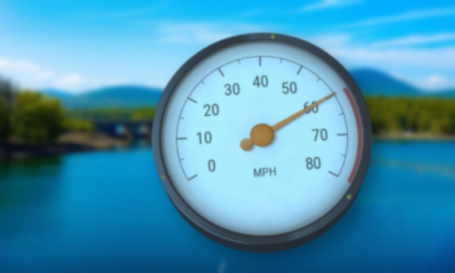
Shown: 60; mph
